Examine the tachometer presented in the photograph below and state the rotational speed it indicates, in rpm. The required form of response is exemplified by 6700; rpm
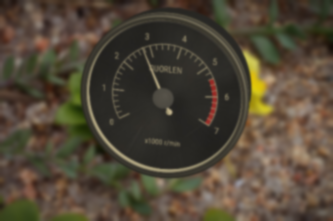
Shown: 2800; rpm
